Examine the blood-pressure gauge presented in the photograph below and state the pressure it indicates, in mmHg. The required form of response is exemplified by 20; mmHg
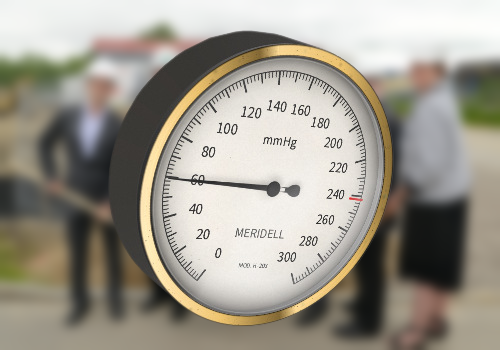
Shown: 60; mmHg
